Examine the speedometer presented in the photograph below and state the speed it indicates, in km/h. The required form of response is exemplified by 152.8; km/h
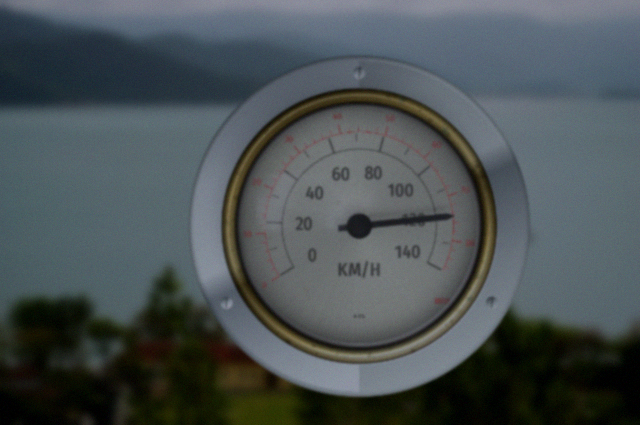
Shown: 120; km/h
